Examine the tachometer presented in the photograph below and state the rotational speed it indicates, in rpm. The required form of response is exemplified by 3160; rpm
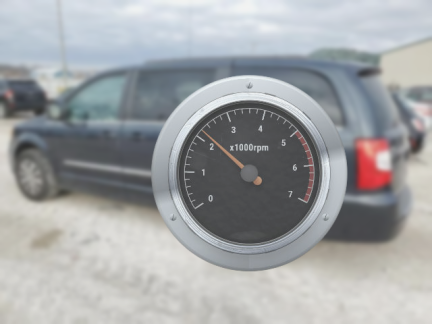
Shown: 2200; rpm
